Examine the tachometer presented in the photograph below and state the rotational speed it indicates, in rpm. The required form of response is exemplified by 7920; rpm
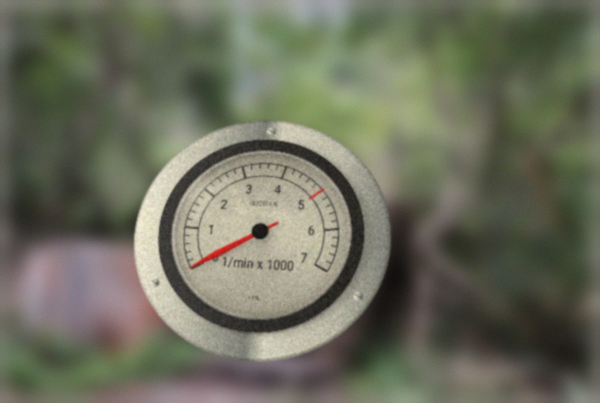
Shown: 0; rpm
